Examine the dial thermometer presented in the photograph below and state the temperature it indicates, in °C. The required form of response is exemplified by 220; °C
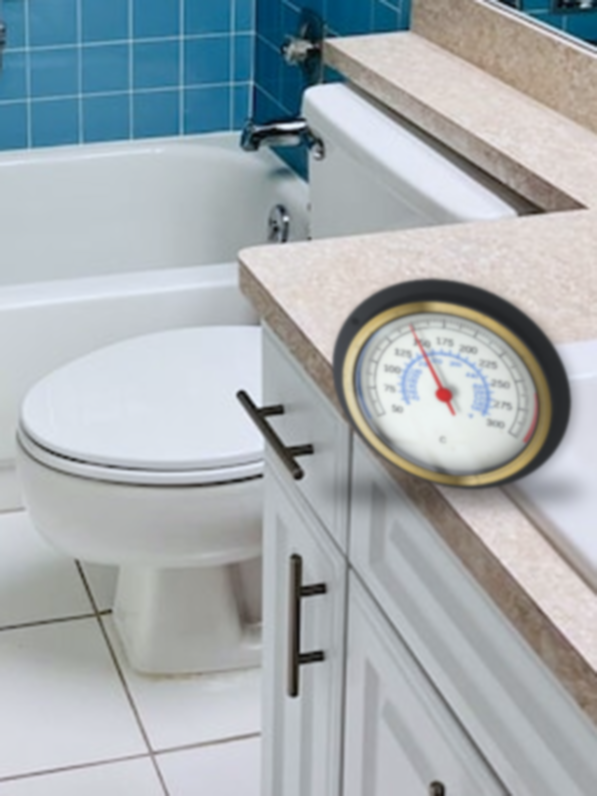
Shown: 150; °C
